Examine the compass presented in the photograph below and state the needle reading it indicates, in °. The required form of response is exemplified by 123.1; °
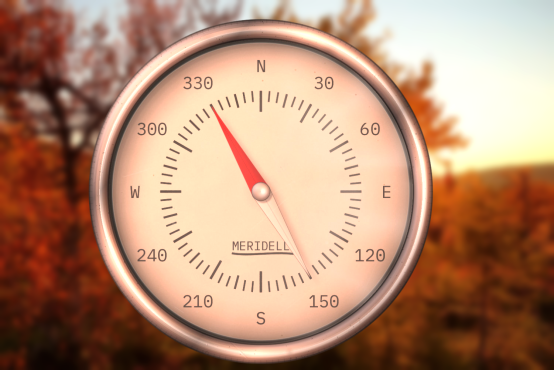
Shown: 330; °
